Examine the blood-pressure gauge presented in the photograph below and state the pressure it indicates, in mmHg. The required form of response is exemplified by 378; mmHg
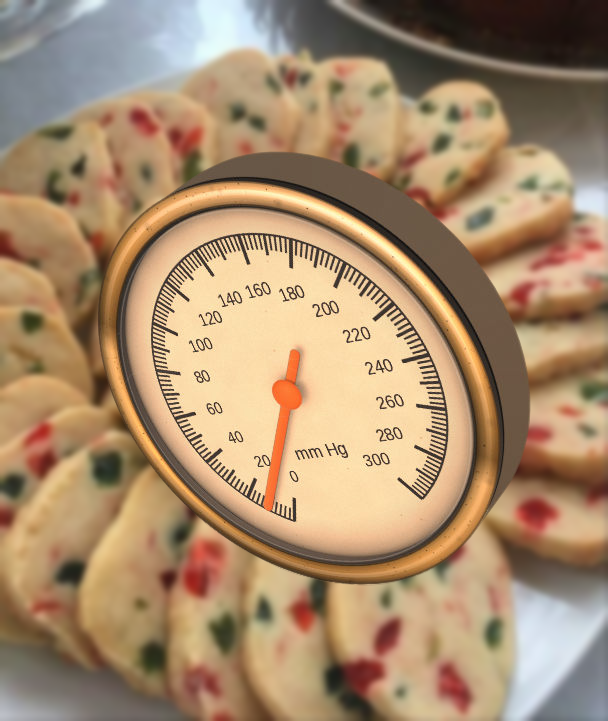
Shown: 10; mmHg
